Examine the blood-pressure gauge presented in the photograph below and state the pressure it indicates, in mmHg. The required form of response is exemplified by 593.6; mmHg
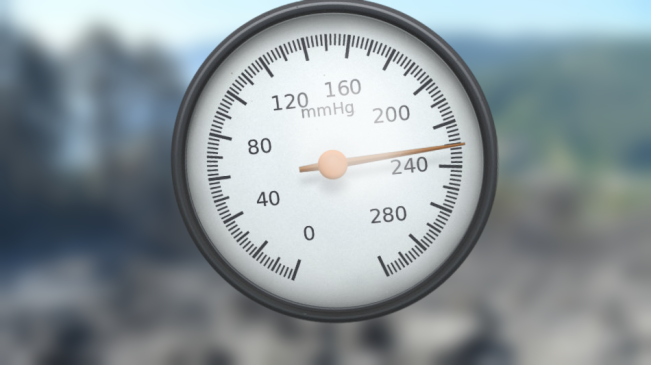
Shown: 230; mmHg
